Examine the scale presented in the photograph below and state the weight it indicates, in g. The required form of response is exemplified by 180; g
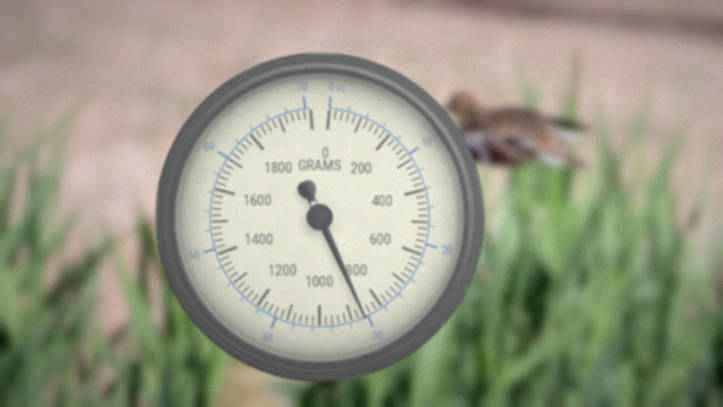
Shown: 860; g
